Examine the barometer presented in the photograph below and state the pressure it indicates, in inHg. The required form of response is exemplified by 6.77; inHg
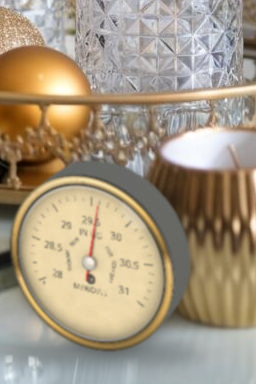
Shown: 29.6; inHg
